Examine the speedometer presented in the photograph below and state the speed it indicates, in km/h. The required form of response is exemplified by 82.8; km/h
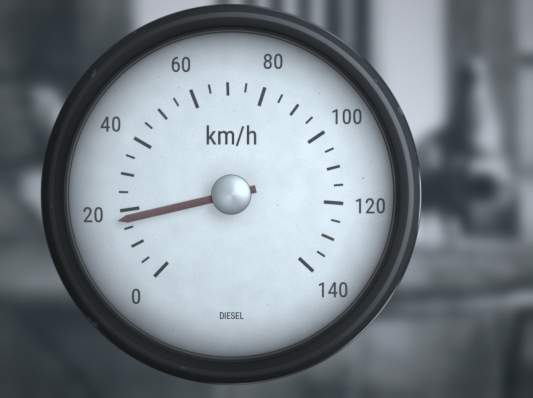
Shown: 17.5; km/h
